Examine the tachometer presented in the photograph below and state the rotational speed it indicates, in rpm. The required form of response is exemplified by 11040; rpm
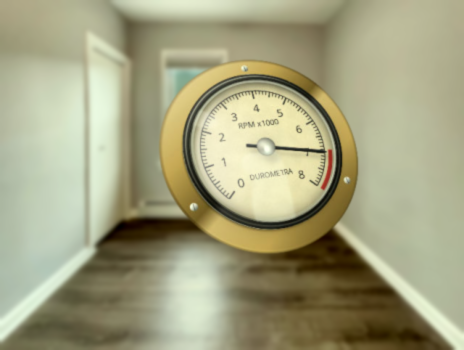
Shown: 7000; rpm
